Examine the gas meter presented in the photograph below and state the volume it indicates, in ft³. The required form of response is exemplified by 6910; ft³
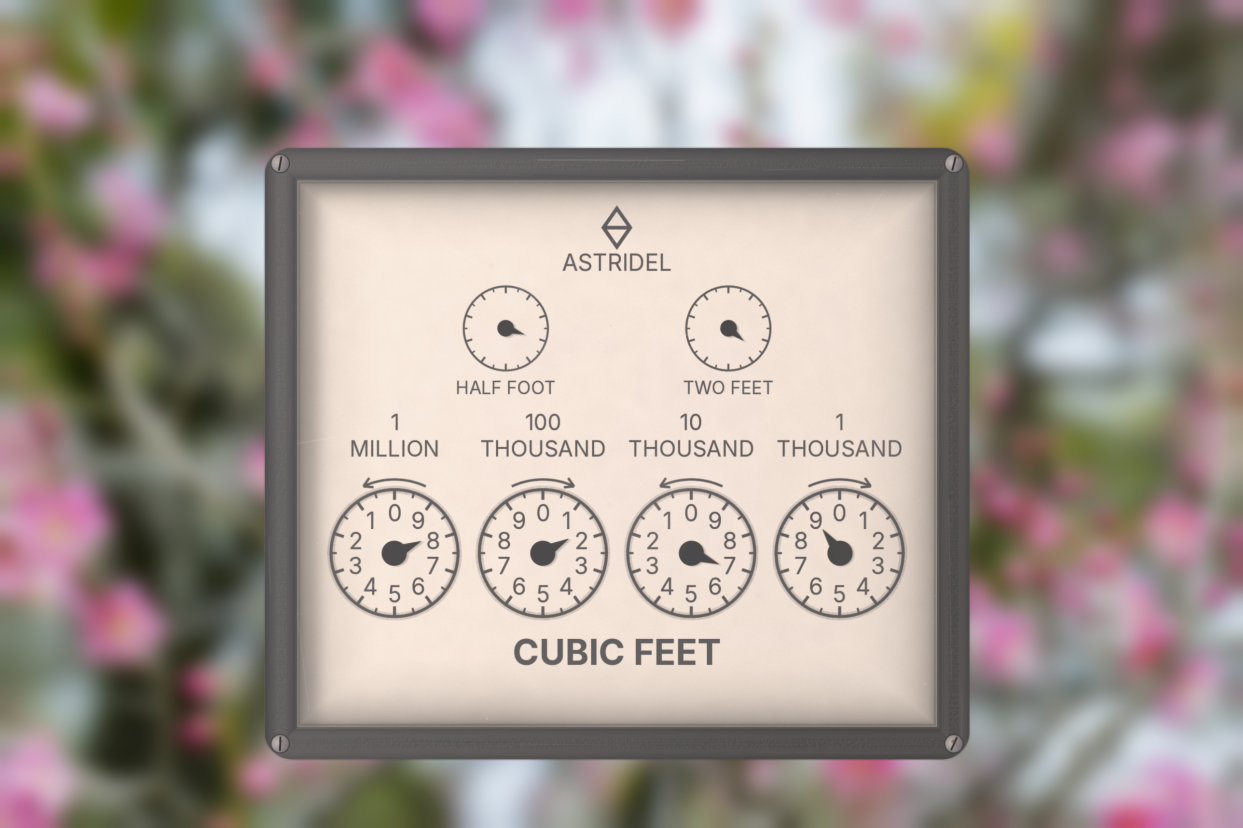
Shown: 816900; ft³
